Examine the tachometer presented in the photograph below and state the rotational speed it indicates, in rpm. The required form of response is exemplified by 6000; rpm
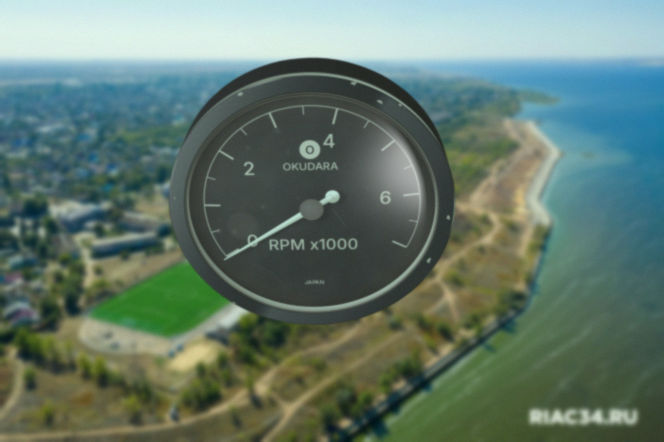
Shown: 0; rpm
